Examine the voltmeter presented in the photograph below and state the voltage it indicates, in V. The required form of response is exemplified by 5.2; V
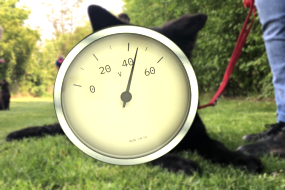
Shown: 45; V
